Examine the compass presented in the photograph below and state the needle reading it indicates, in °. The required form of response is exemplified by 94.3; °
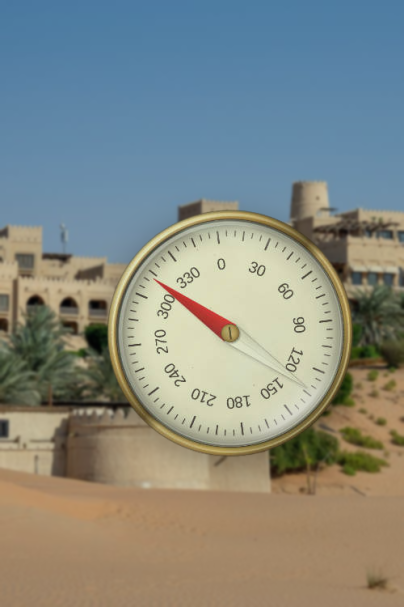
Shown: 312.5; °
